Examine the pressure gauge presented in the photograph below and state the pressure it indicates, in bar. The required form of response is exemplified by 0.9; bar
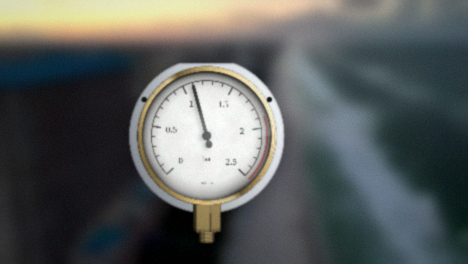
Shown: 1.1; bar
